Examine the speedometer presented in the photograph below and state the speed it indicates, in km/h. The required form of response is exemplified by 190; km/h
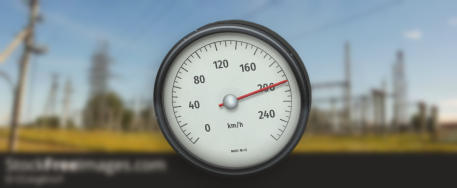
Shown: 200; km/h
